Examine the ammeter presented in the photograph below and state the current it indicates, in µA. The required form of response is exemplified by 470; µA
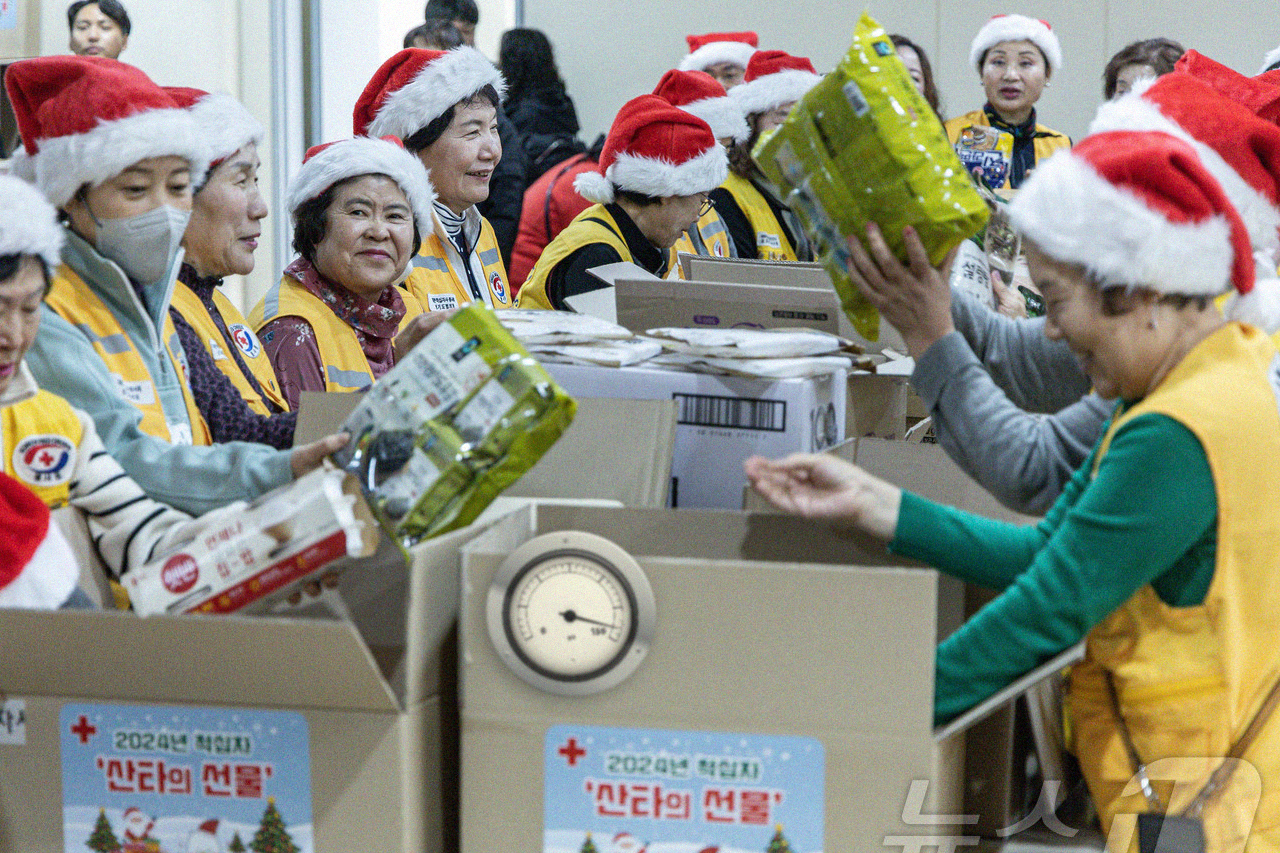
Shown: 140; µA
